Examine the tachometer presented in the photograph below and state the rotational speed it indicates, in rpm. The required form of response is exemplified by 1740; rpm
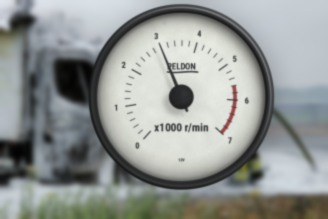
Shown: 3000; rpm
